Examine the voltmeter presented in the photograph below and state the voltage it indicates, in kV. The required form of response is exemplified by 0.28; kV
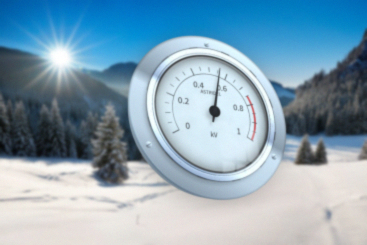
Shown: 0.55; kV
